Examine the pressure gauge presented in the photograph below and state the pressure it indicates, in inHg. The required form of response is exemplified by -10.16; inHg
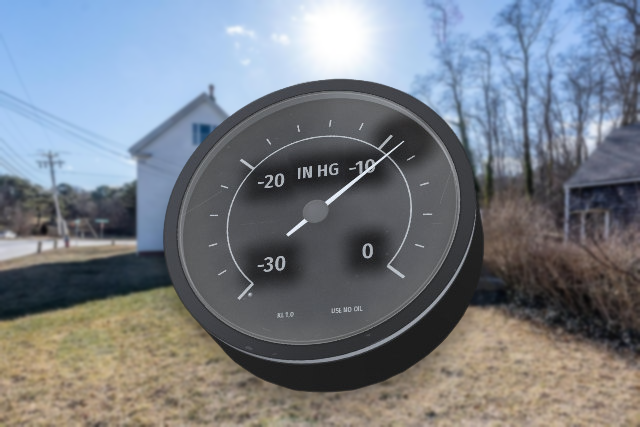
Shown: -9; inHg
